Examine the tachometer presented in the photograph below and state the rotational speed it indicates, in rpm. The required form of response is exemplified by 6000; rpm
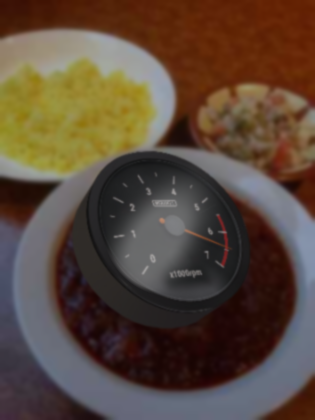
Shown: 6500; rpm
